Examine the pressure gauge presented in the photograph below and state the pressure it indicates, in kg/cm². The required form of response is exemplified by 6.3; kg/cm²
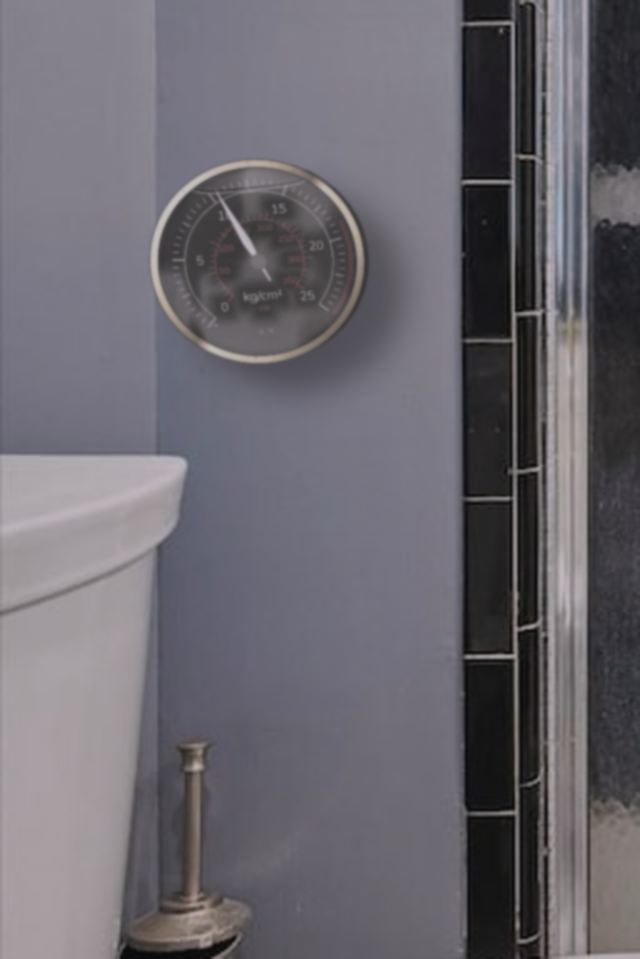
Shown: 10.5; kg/cm²
